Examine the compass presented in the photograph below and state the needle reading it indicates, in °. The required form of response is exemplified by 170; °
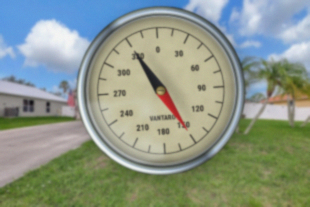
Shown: 150; °
